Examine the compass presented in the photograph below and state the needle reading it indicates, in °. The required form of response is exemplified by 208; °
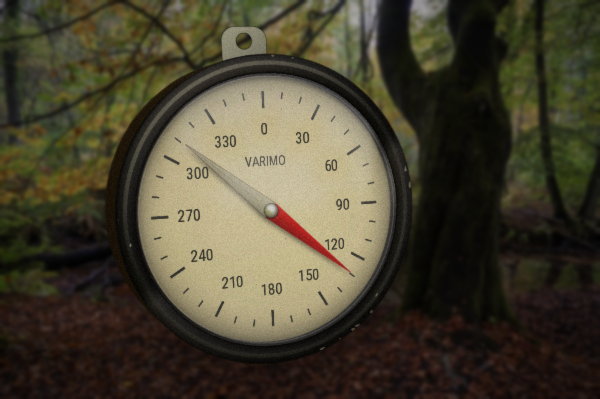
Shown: 130; °
